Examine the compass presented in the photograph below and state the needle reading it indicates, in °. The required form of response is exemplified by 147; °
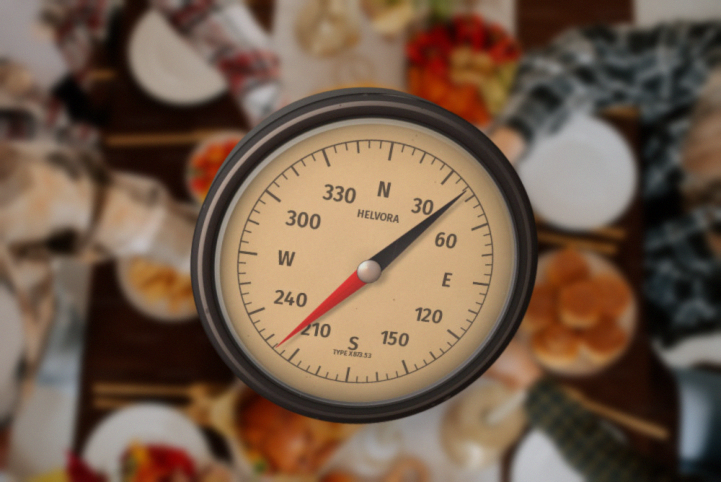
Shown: 220; °
